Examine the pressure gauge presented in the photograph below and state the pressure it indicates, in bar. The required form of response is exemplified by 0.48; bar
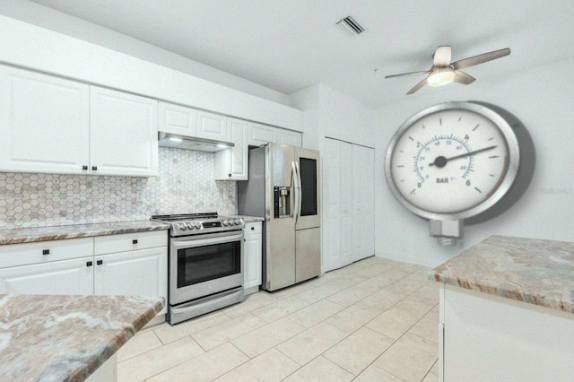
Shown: 4.75; bar
